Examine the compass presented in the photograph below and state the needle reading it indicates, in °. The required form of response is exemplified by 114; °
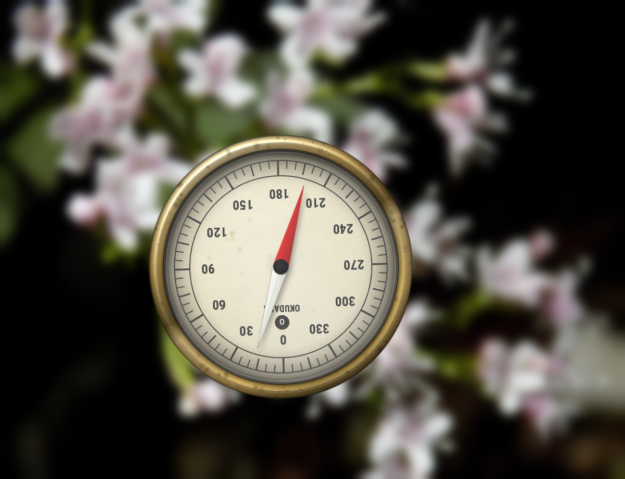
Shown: 197.5; °
